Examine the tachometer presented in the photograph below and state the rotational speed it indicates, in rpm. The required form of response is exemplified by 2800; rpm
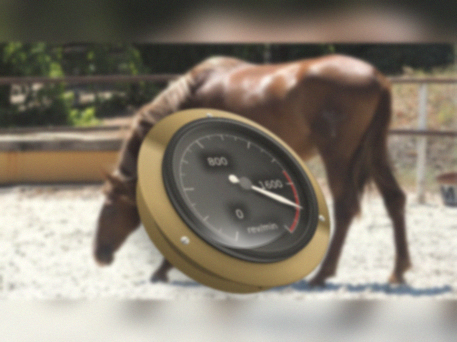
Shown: 1800; rpm
